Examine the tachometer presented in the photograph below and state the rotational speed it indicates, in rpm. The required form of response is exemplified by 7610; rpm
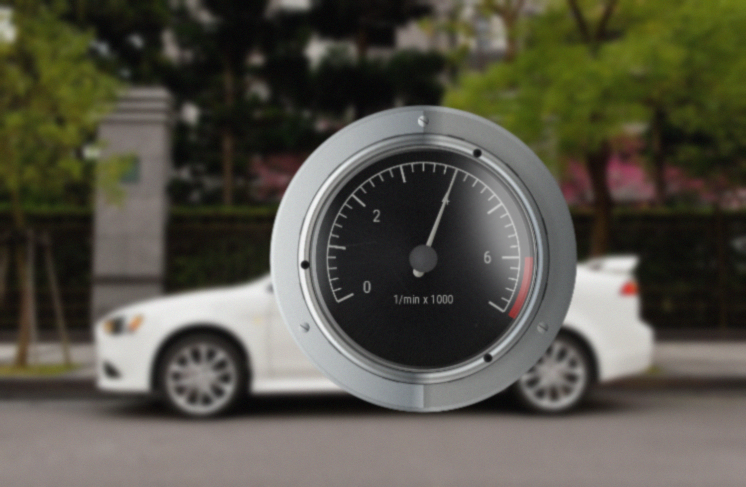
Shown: 4000; rpm
